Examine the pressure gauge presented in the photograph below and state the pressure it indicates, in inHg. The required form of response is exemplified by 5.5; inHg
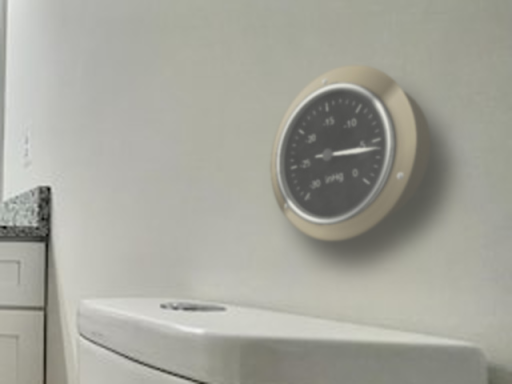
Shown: -4; inHg
